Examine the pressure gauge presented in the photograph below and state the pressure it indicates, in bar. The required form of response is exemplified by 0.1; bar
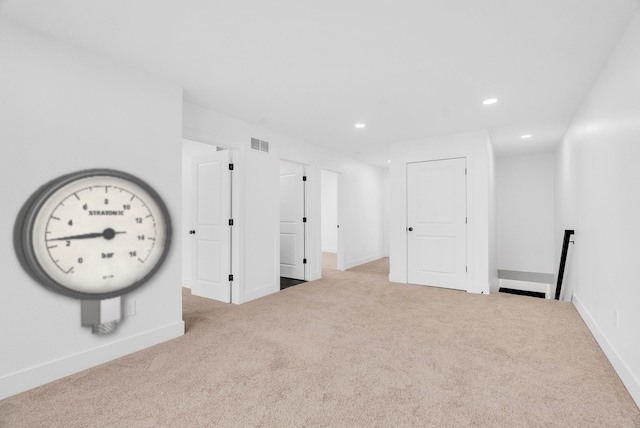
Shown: 2.5; bar
